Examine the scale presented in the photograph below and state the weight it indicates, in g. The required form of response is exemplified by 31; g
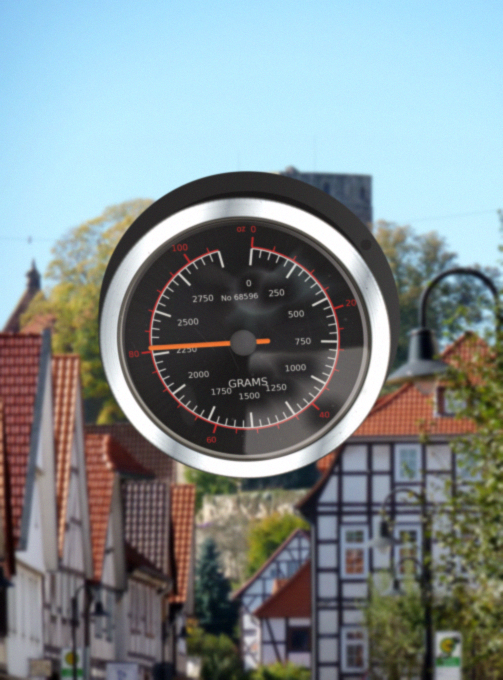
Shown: 2300; g
